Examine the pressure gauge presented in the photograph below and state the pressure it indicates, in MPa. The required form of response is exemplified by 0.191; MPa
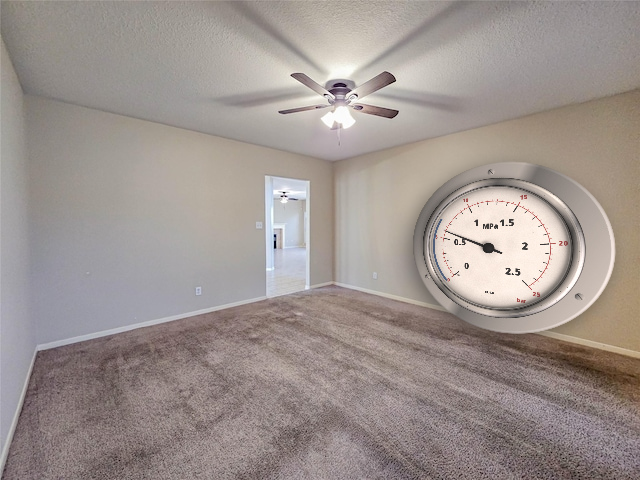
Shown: 0.6; MPa
